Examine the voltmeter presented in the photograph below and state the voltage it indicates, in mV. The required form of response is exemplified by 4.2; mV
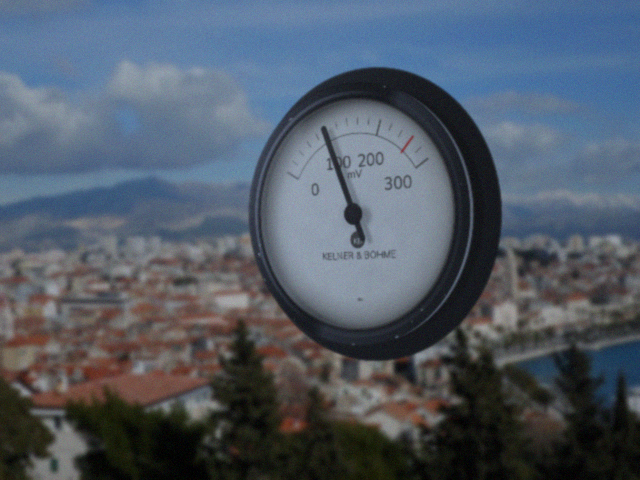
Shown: 100; mV
